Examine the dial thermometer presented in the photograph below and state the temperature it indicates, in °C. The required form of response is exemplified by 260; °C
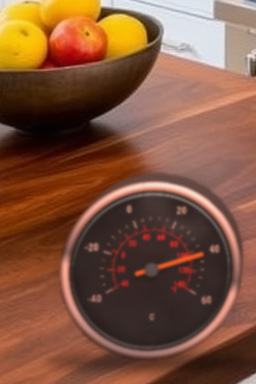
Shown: 40; °C
